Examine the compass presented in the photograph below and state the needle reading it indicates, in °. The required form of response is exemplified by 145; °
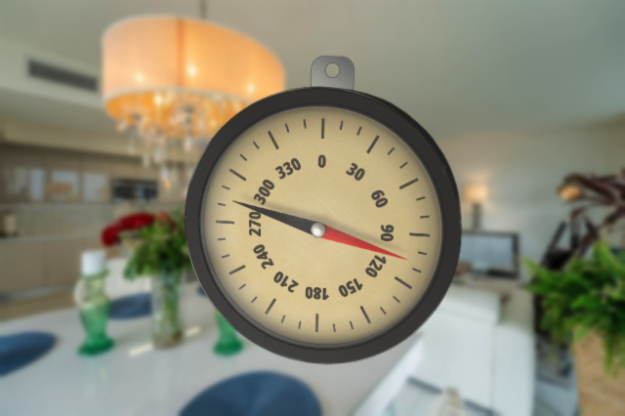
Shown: 105; °
